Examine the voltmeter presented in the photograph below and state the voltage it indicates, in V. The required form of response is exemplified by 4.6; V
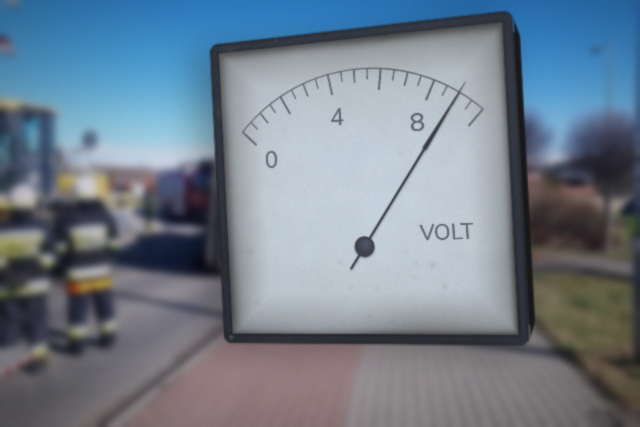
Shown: 9; V
